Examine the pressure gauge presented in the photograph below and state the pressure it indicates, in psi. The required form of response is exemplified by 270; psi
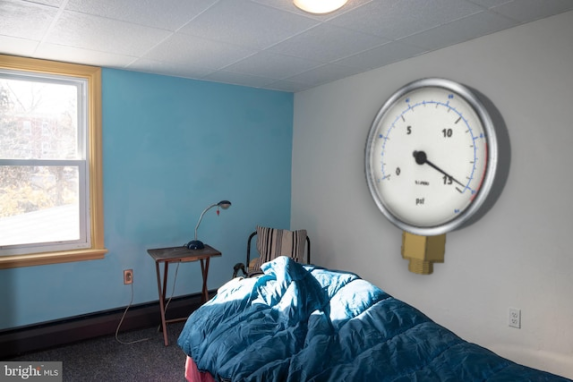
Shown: 14.5; psi
